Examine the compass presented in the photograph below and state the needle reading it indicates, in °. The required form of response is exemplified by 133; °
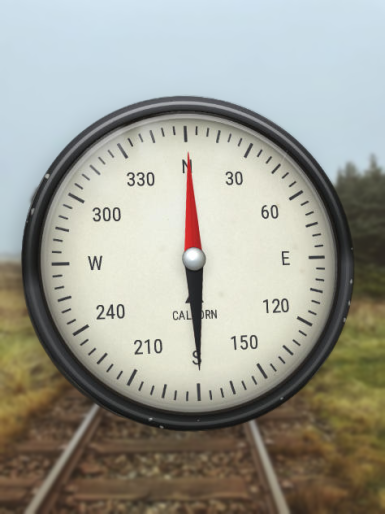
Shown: 0; °
